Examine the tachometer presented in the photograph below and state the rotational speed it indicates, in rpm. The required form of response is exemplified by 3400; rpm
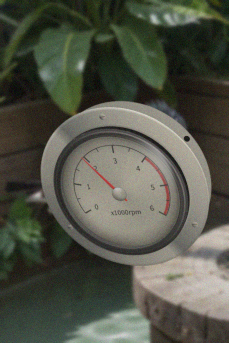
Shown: 2000; rpm
